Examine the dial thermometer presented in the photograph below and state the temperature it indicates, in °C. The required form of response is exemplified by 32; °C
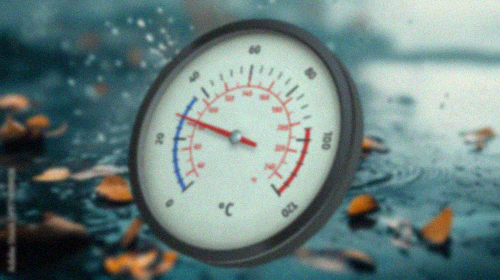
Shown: 28; °C
